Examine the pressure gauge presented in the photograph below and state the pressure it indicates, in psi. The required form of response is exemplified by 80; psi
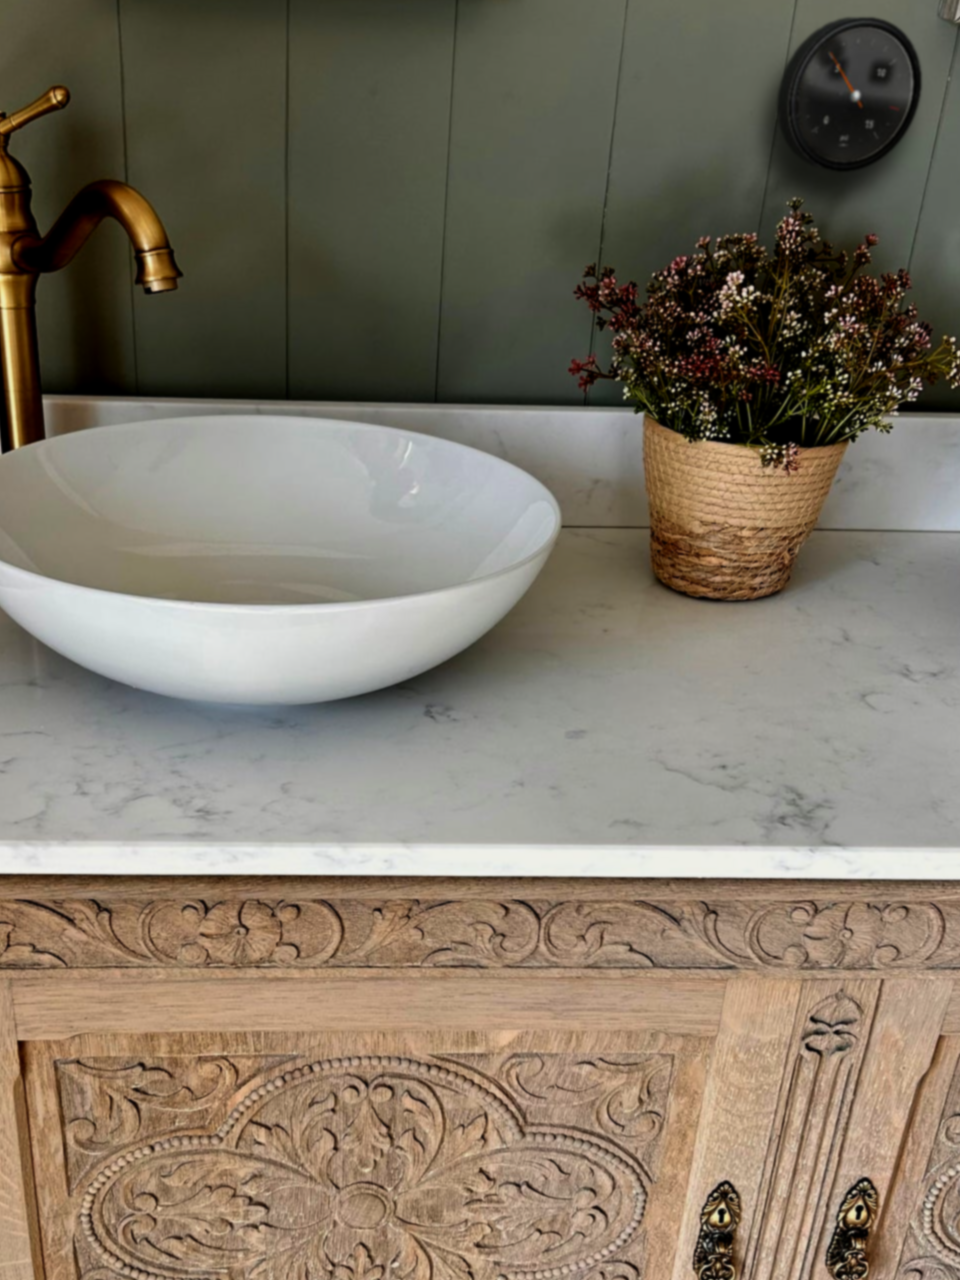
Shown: 5; psi
